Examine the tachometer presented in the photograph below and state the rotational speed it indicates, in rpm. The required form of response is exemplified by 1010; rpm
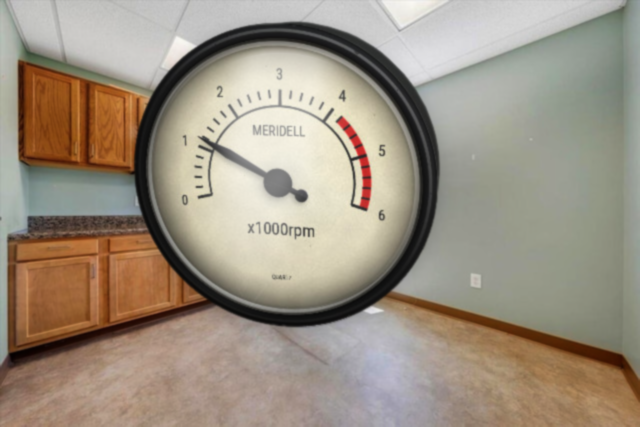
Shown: 1200; rpm
